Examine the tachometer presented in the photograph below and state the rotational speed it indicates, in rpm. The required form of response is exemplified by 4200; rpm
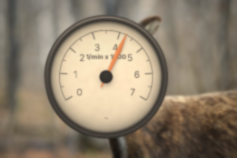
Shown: 4250; rpm
